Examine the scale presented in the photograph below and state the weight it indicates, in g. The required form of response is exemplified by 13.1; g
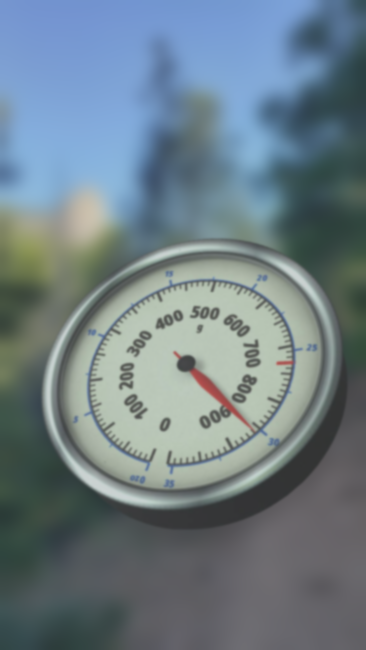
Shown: 860; g
